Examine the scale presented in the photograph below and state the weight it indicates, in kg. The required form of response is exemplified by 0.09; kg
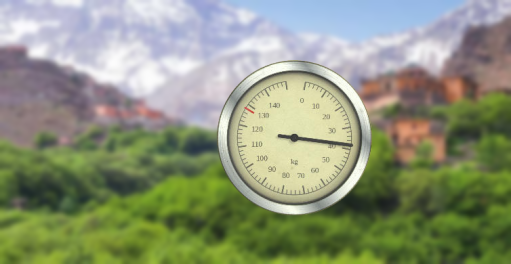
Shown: 38; kg
